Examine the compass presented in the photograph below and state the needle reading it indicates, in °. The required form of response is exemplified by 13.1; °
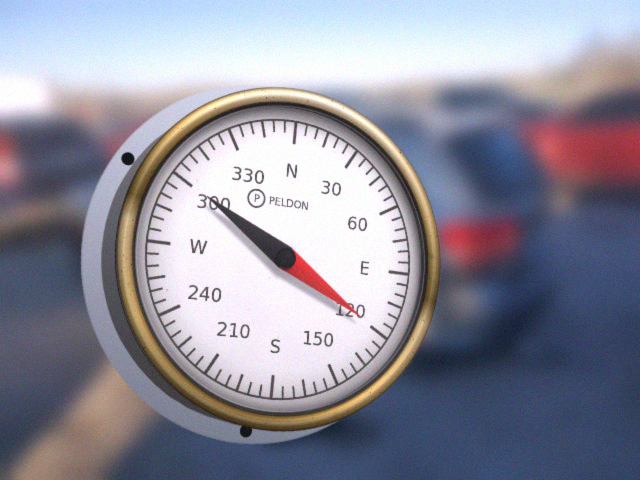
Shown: 120; °
